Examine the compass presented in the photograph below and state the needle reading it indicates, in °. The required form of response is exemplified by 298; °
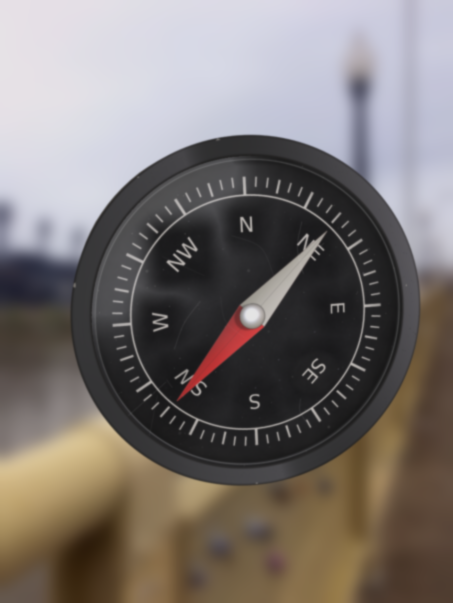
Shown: 225; °
